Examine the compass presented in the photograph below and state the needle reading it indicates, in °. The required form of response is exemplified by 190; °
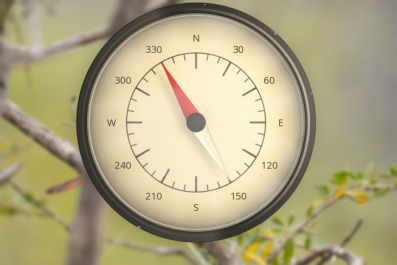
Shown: 330; °
